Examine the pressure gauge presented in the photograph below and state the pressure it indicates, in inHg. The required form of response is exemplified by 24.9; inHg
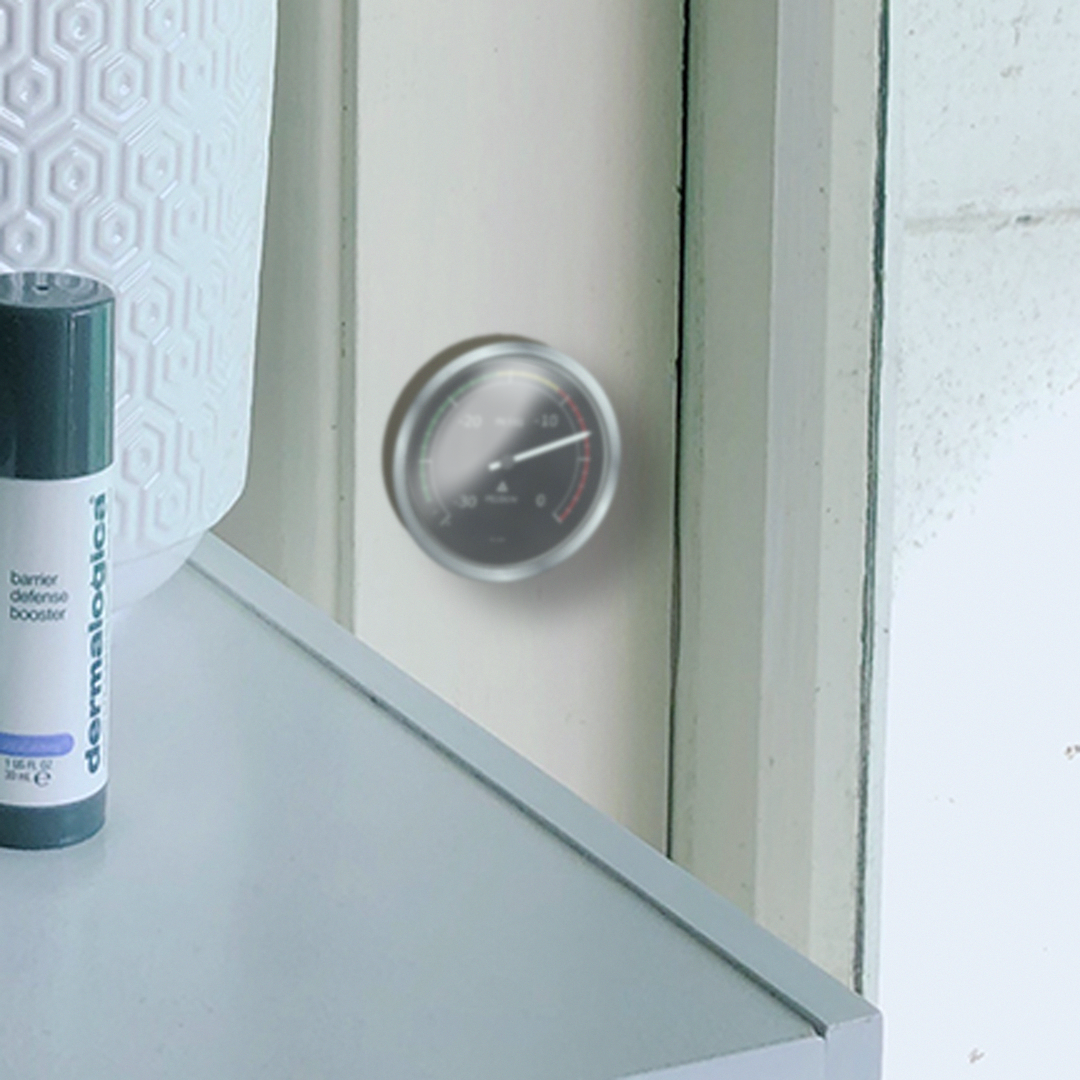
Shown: -7; inHg
